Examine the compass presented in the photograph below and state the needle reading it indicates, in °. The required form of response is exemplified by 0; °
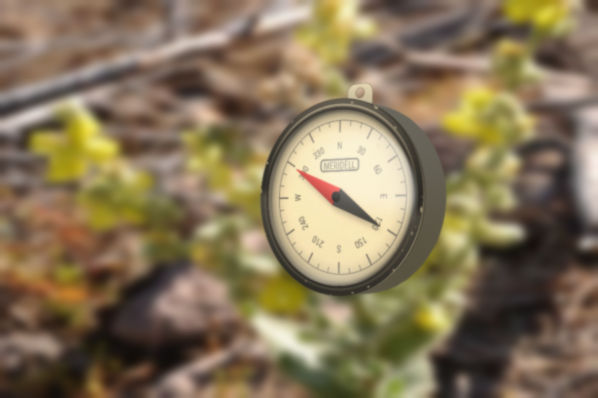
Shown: 300; °
